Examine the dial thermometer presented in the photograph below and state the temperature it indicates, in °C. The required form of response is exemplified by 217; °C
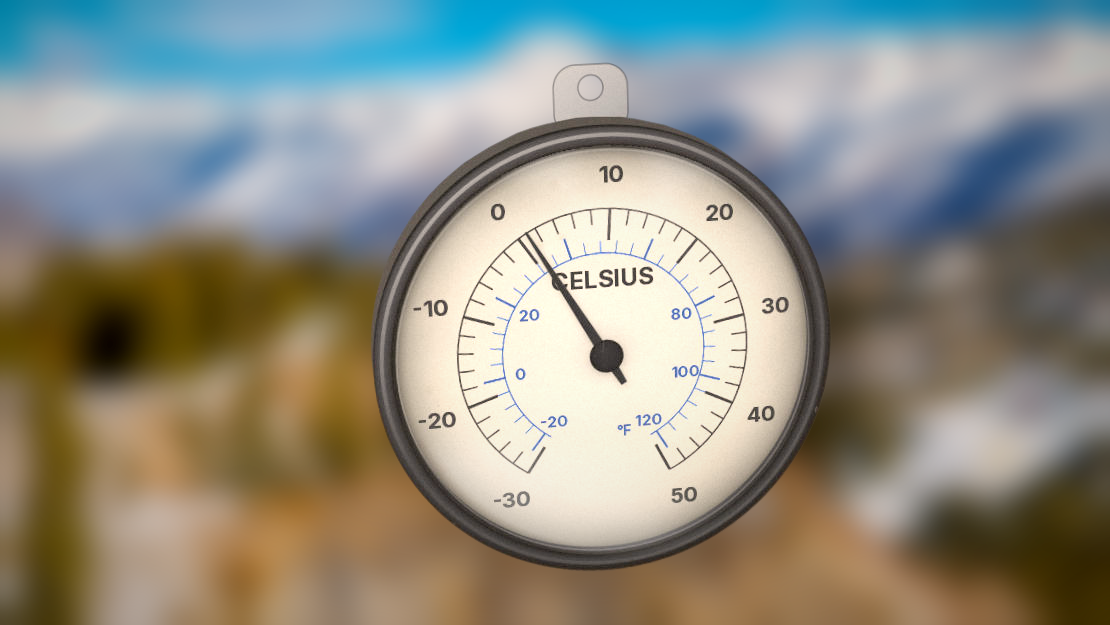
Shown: 1; °C
